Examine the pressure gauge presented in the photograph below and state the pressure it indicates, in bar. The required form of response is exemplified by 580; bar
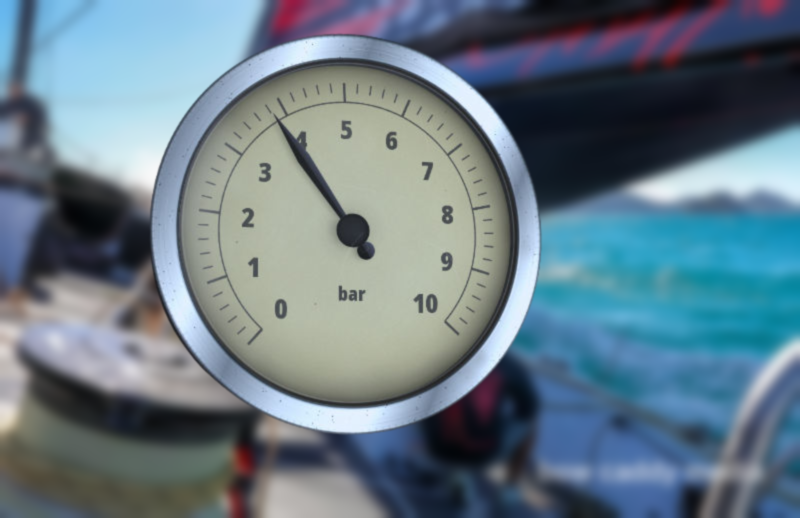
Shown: 3.8; bar
